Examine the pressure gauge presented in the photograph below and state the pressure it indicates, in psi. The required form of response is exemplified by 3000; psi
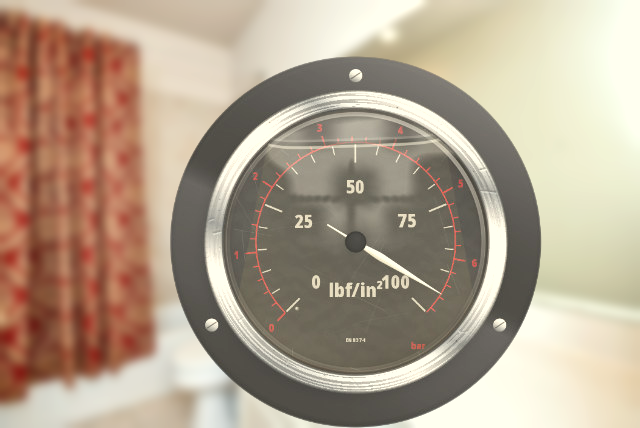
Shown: 95; psi
